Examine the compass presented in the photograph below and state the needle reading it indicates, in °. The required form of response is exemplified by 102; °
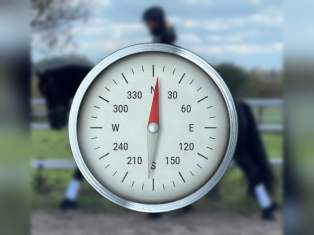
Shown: 5; °
